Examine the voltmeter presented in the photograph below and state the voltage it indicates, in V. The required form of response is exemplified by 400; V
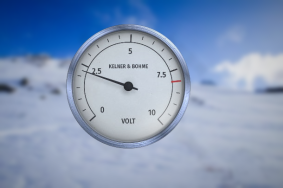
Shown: 2.25; V
